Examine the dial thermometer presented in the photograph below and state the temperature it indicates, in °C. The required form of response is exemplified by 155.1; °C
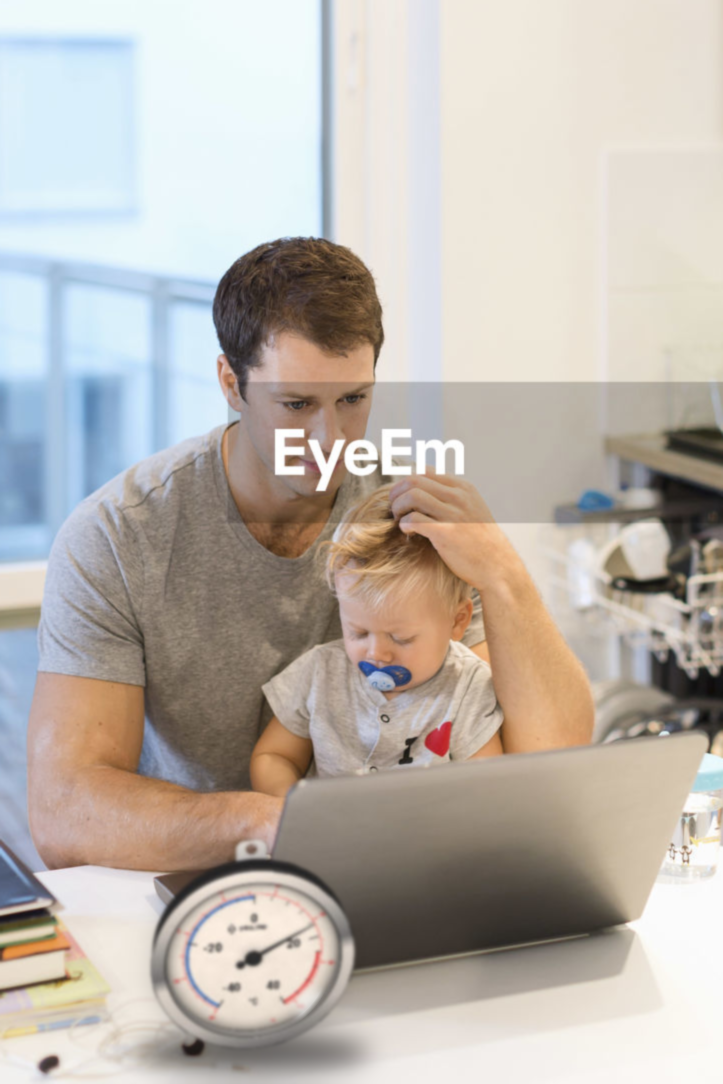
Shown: 16; °C
